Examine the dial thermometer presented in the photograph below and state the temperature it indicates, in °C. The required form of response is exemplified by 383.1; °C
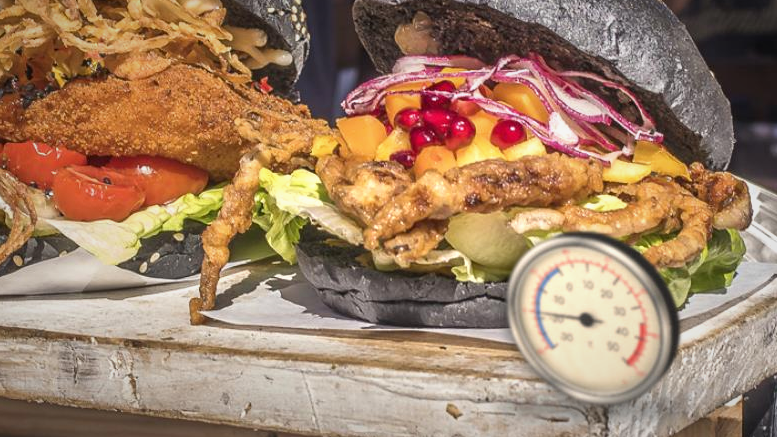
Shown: -17.5; °C
